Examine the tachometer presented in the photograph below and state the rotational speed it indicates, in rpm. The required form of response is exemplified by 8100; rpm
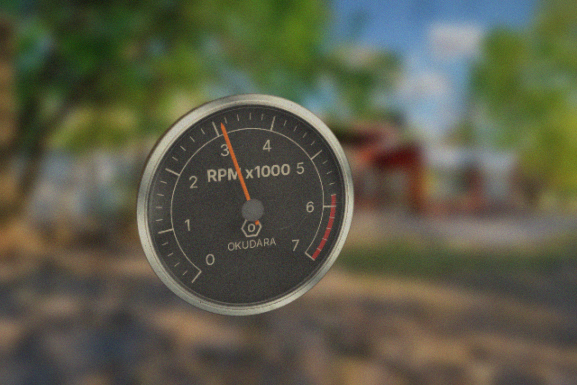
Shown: 3100; rpm
